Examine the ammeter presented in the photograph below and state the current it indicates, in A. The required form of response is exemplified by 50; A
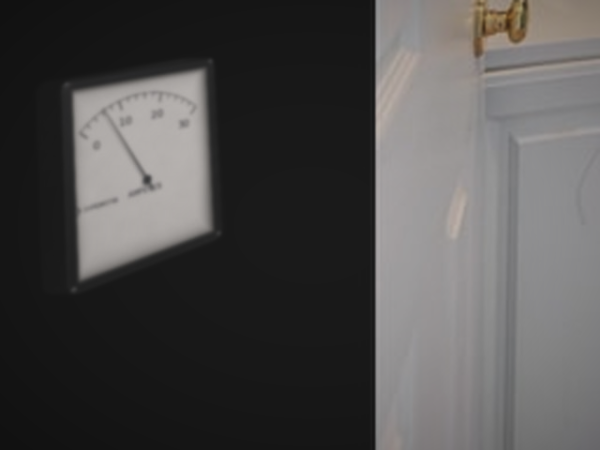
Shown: 6; A
